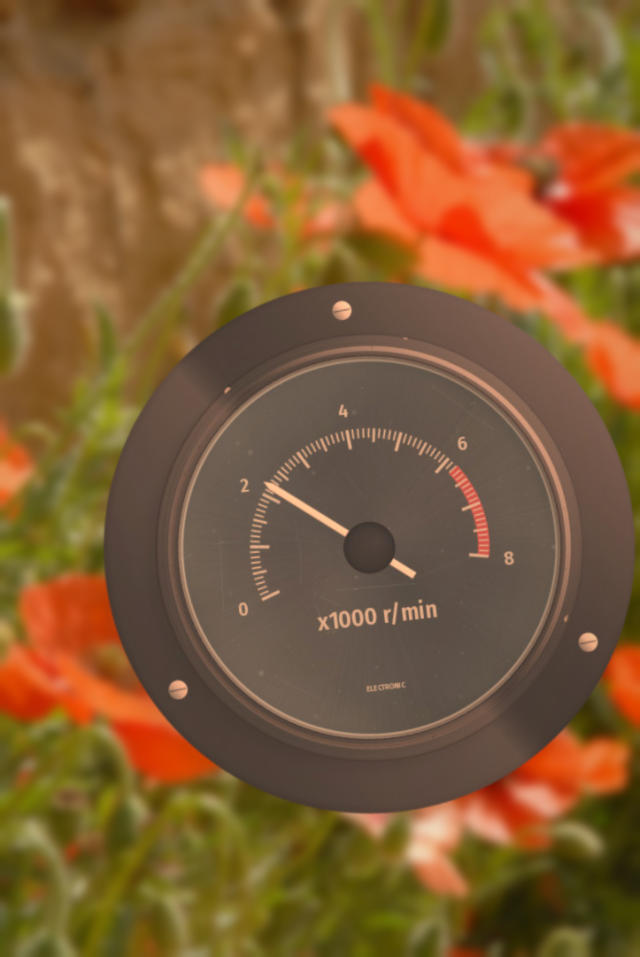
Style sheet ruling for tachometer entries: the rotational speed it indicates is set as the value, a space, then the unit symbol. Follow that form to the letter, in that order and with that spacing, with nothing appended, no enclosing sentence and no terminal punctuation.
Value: 2200 rpm
